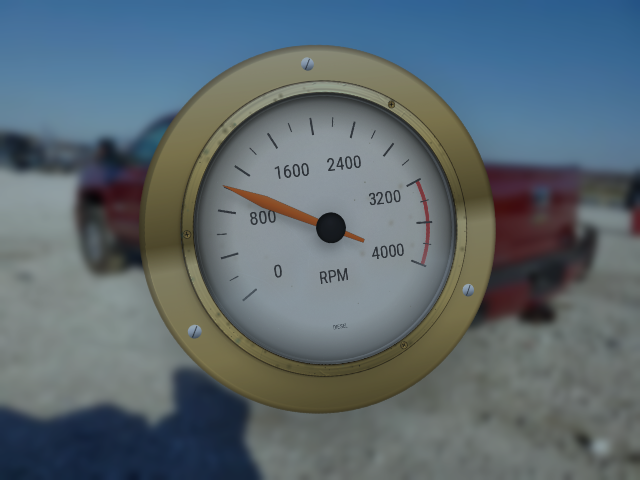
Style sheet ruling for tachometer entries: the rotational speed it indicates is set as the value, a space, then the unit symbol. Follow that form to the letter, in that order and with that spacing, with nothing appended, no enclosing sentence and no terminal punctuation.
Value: 1000 rpm
